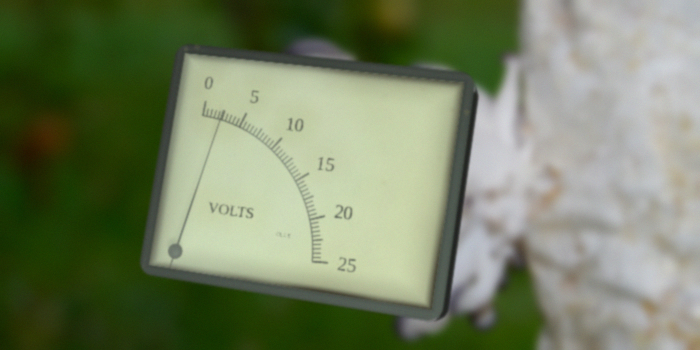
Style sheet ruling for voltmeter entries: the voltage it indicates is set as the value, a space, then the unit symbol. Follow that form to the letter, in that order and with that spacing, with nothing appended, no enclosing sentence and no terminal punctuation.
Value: 2.5 V
